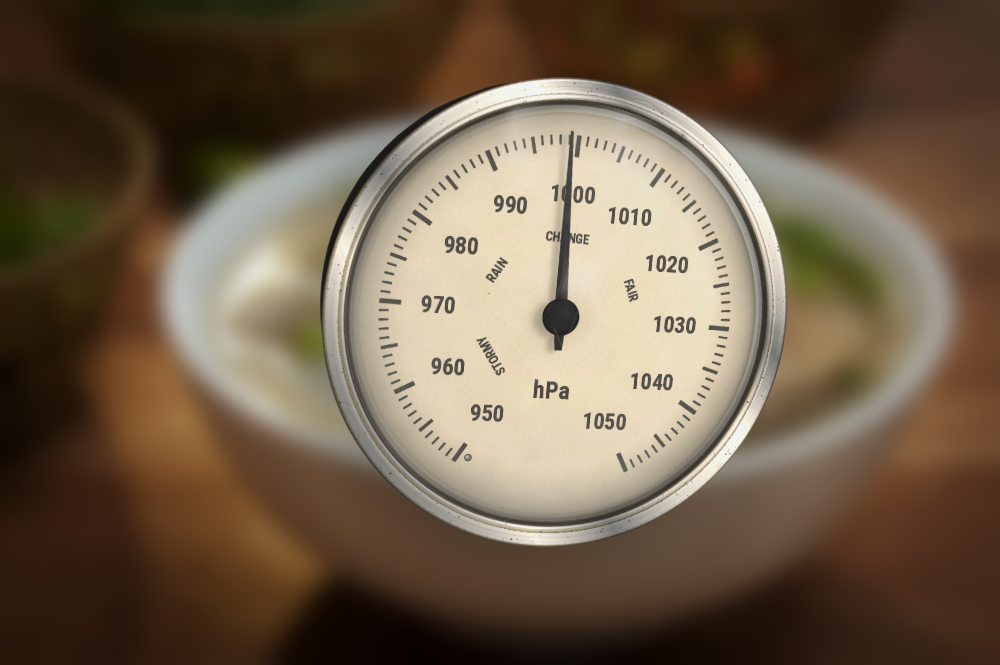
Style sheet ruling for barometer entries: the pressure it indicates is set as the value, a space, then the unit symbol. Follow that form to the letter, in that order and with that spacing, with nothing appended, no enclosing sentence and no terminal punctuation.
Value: 999 hPa
